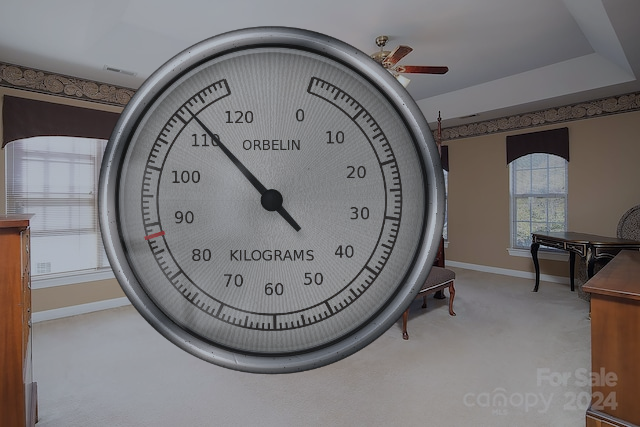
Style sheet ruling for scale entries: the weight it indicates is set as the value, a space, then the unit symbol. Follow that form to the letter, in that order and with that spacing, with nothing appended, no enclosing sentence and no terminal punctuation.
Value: 112 kg
